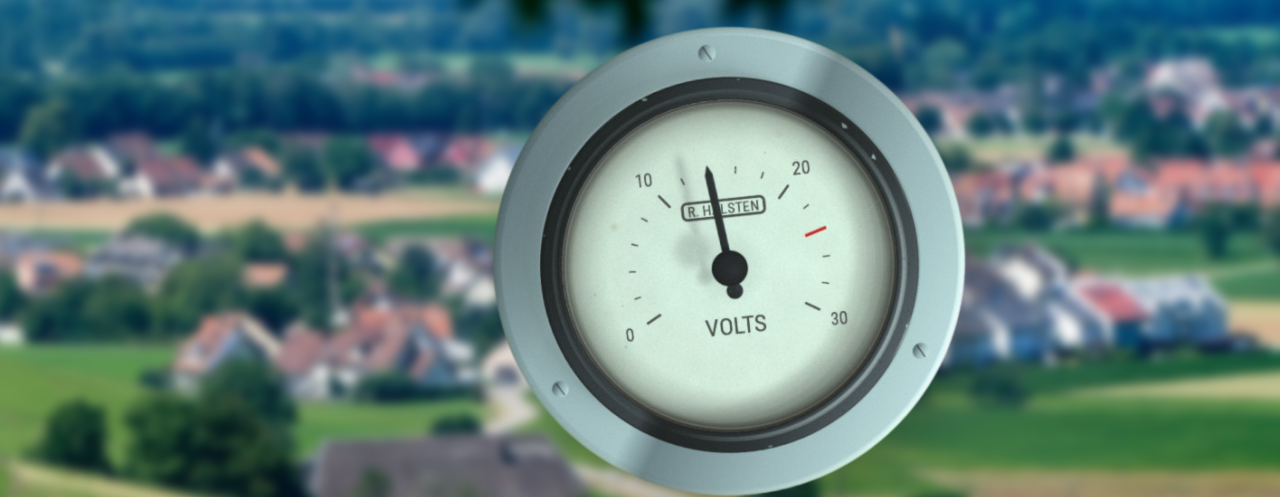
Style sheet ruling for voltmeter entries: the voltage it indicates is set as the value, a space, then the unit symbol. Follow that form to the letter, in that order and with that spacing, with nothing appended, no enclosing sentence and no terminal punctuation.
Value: 14 V
